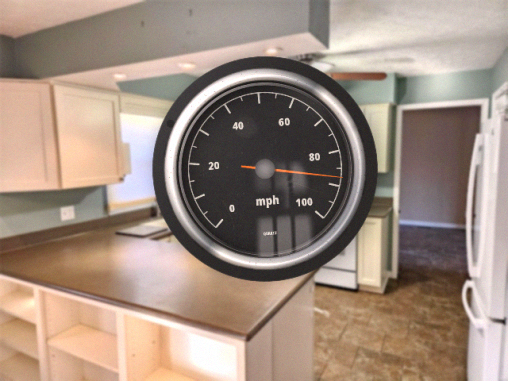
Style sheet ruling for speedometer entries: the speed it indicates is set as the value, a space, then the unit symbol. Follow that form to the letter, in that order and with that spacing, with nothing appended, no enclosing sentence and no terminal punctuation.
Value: 87.5 mph
